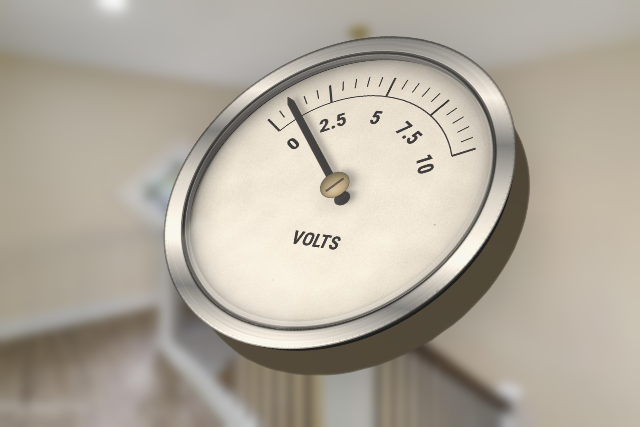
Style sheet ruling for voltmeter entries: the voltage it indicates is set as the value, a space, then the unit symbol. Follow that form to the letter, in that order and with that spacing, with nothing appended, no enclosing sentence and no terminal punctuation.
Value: 1 V
